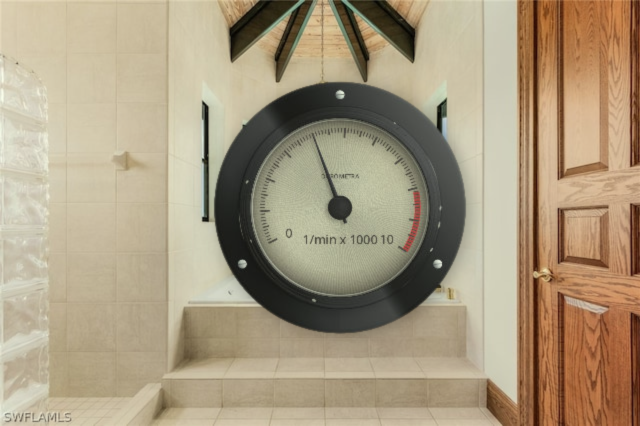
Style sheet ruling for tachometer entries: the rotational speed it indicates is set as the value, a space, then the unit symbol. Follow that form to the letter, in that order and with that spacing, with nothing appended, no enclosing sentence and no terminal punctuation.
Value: 4000 rpm
